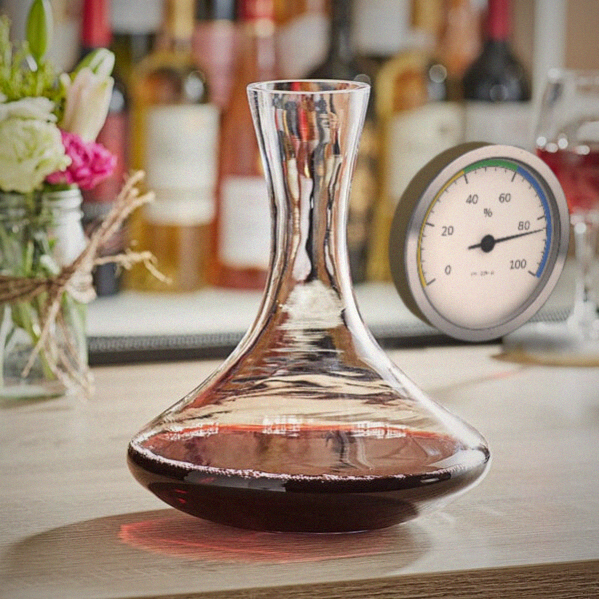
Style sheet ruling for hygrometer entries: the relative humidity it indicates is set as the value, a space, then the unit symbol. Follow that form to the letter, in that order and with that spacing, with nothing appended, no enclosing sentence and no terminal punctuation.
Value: 84 %
